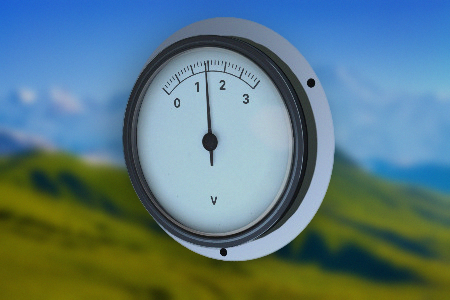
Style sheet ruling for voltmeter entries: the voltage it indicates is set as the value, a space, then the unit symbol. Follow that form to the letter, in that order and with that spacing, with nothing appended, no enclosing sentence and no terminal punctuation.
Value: 1.5 V
